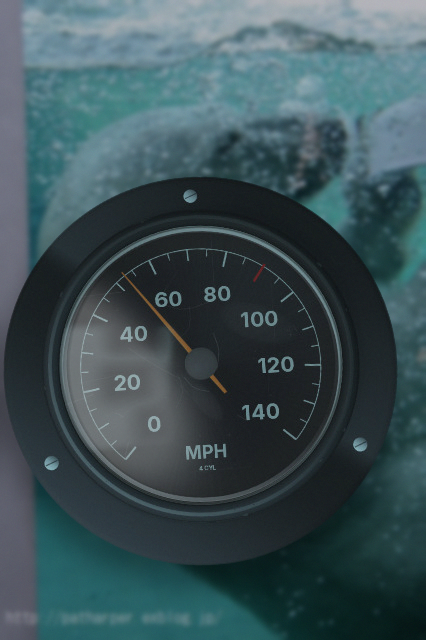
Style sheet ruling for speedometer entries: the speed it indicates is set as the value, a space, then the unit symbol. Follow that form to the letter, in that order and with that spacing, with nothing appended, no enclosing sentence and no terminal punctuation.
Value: 52.5 mph
